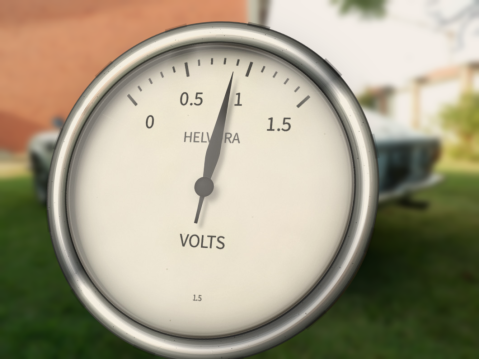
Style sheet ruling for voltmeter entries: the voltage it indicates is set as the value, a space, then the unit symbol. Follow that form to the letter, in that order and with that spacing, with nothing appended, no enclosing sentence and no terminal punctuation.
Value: 0.9 V
